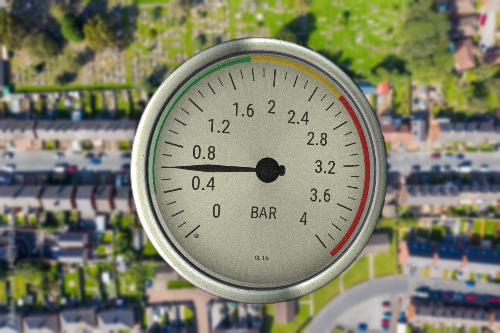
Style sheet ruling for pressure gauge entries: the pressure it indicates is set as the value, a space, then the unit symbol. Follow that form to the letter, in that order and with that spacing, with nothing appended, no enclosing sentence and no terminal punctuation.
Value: 0.6 bar
